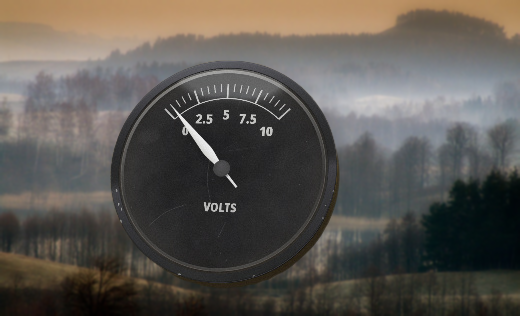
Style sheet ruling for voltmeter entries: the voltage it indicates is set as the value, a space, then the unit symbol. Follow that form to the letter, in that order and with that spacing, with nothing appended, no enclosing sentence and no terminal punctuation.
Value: 0.5 V
